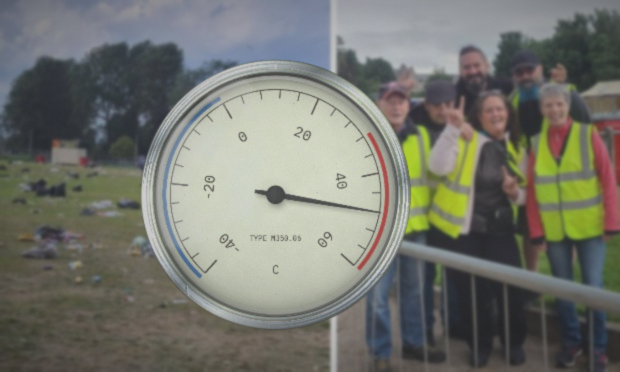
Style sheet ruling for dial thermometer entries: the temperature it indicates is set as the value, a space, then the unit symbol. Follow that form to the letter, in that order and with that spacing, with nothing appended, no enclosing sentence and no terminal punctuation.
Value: 48 °C
